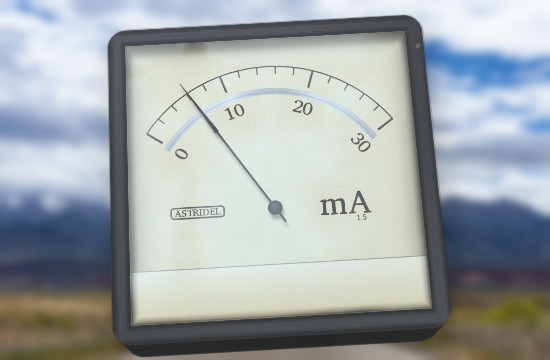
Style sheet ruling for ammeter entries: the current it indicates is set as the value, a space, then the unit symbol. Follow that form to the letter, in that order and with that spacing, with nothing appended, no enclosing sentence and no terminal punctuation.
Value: 6 mA
